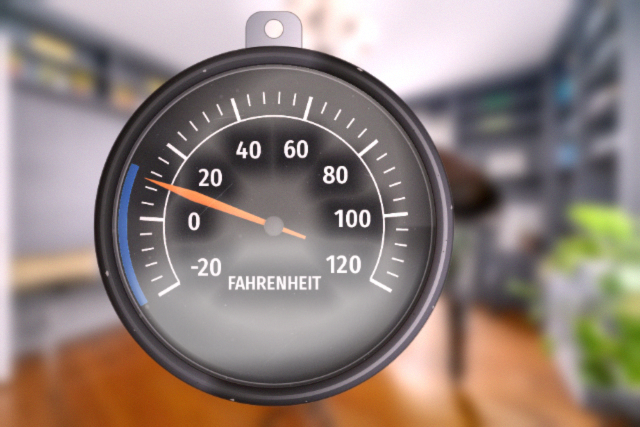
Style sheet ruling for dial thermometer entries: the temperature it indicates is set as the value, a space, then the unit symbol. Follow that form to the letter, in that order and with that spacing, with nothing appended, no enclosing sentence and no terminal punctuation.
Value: 10 °F
